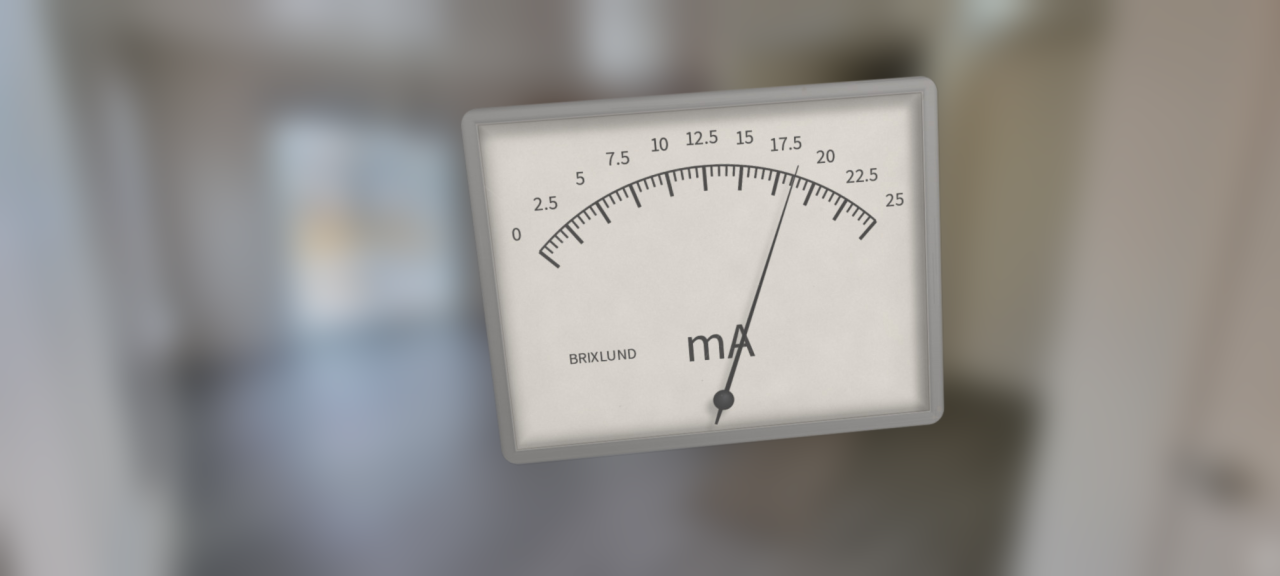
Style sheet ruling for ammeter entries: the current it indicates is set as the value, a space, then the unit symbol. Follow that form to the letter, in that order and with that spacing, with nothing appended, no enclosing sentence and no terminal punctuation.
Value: 18.5 mA
